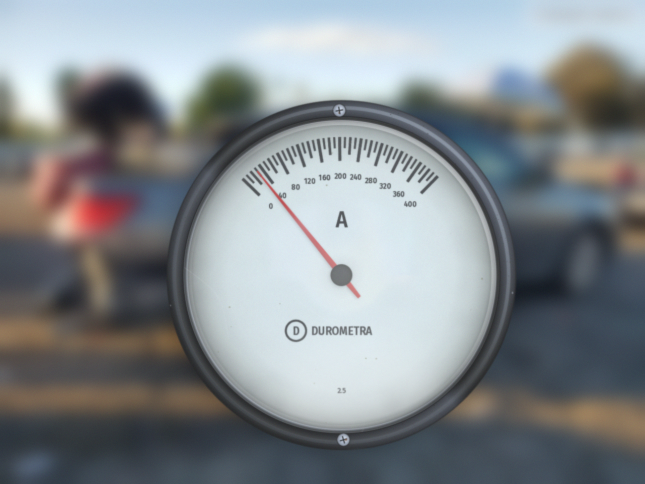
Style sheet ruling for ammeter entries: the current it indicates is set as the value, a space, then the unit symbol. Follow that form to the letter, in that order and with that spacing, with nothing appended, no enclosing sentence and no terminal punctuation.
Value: 30 A
